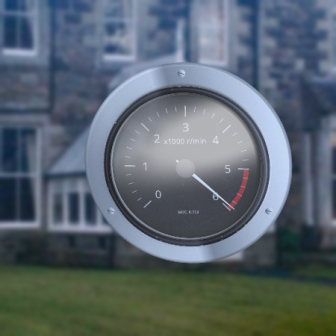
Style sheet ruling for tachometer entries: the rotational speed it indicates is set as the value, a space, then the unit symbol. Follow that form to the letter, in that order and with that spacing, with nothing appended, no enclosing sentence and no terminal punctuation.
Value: 5900 rpm
